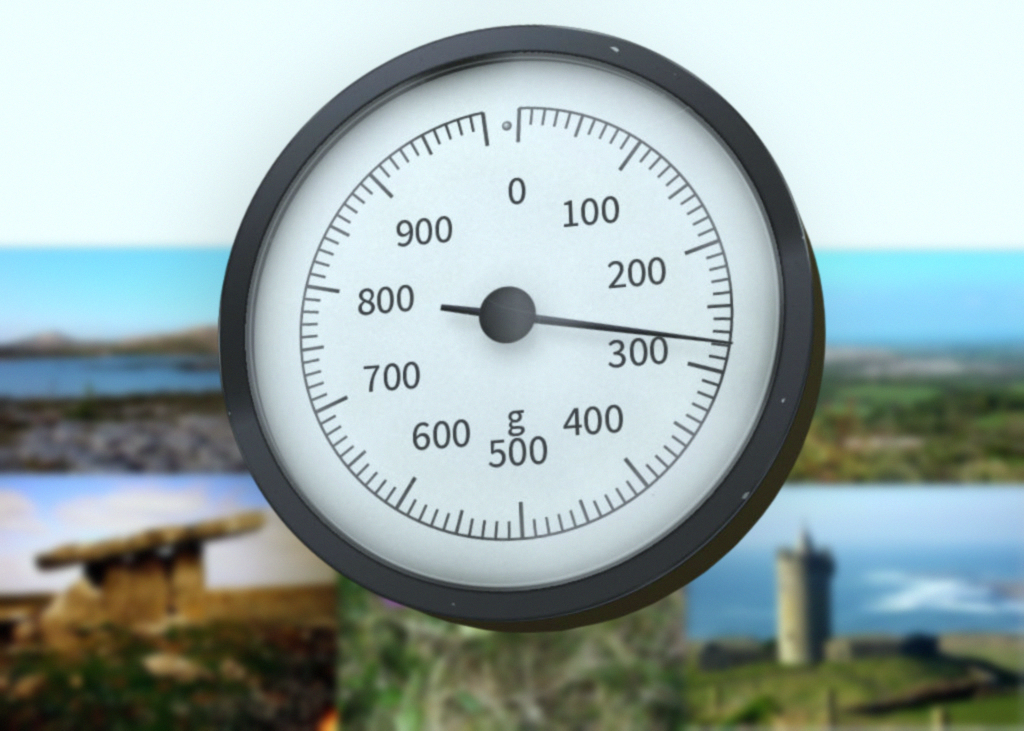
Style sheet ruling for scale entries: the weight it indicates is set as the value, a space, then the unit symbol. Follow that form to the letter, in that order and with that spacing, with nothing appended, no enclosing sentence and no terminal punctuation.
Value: 280 g
